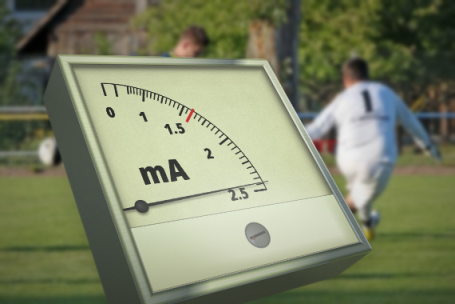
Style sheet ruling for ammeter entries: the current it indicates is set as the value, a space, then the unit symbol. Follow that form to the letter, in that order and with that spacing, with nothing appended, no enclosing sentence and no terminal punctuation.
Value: 2.45 mA
